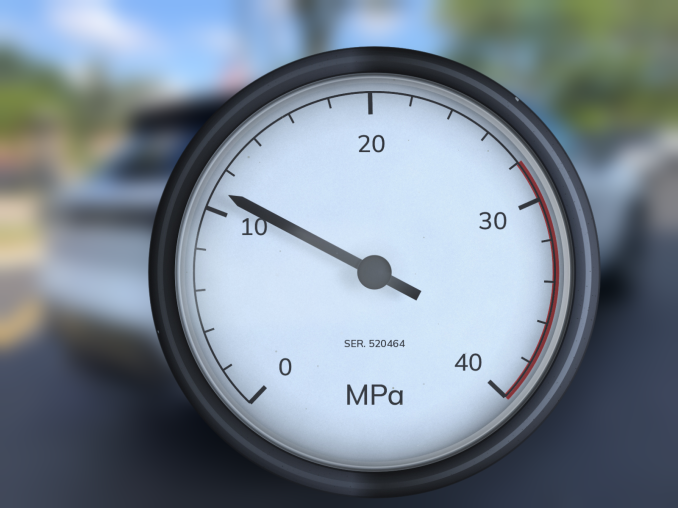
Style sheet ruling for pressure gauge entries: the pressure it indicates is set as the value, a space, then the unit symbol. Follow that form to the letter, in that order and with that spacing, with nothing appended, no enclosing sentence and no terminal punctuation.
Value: 11 MPa
